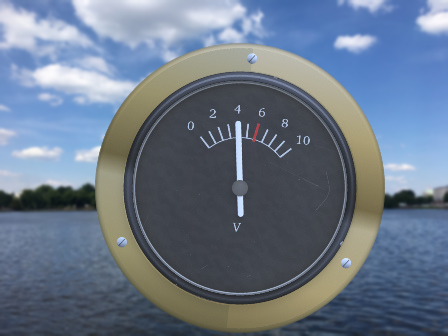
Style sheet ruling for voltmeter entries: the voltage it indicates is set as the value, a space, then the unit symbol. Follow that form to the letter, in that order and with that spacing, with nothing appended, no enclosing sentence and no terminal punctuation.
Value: 4 V
